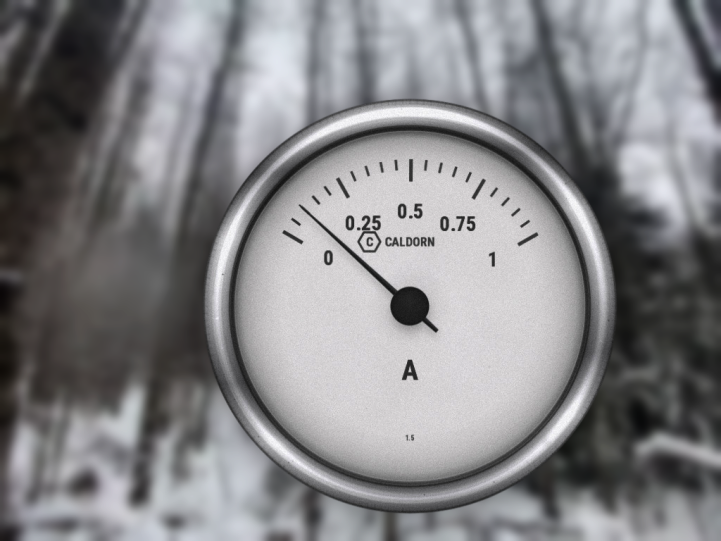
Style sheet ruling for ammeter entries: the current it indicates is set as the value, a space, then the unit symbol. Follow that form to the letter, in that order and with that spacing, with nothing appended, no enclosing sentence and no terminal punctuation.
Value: 0.1 A
